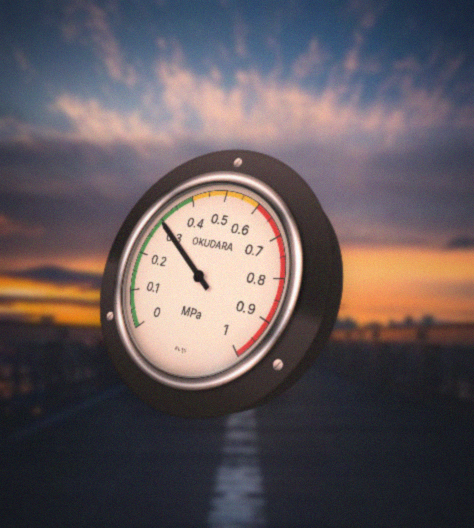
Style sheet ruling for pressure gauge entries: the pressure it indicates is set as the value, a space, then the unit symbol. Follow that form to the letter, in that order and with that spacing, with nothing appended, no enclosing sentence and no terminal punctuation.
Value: 0.3 MPa
